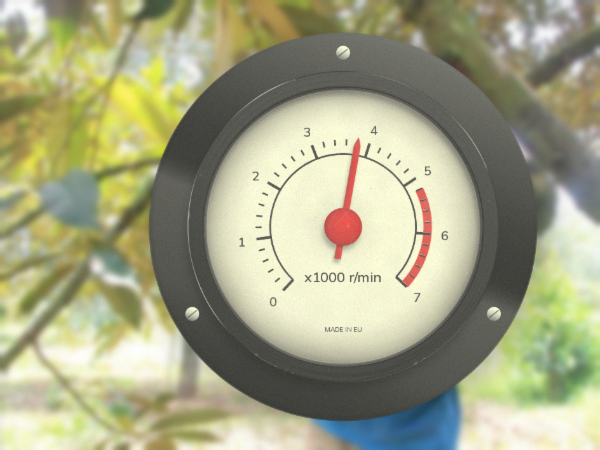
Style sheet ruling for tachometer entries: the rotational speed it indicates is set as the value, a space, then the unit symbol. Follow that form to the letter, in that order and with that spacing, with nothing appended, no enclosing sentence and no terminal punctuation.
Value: 3800 rpm
